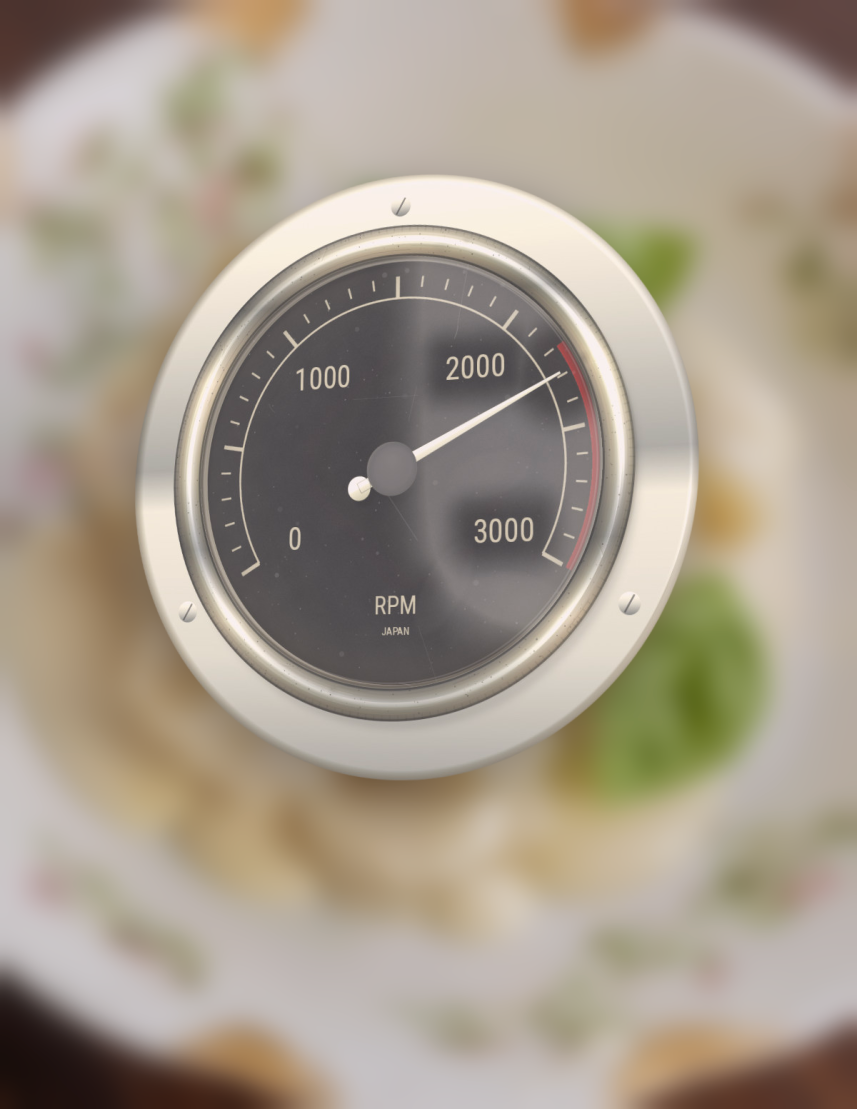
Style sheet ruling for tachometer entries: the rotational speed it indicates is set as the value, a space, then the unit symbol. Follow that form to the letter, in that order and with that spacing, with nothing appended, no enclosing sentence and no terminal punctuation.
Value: 2300 rpm
